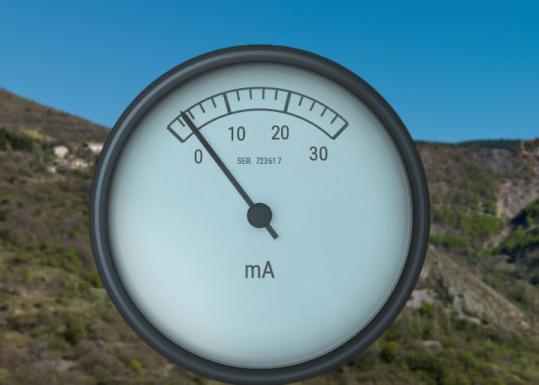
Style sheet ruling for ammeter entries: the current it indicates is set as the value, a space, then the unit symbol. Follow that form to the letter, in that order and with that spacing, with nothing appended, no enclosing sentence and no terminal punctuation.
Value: 3 mA
